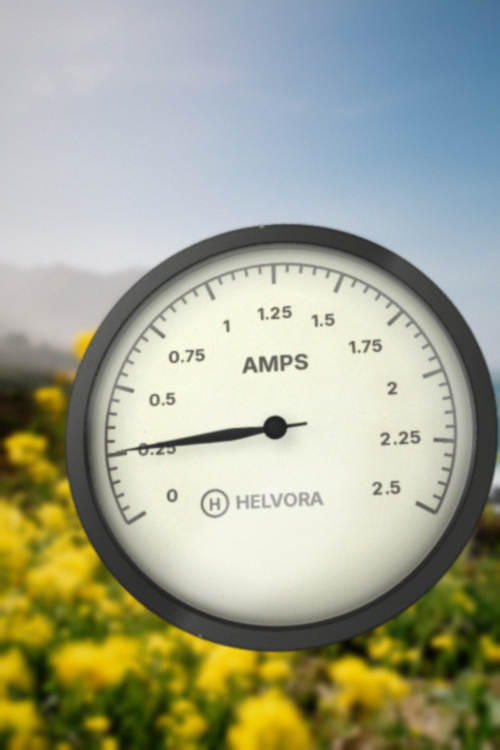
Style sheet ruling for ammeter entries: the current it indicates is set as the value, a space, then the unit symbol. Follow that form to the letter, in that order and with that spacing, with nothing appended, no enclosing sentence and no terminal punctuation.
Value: 0.25 A
